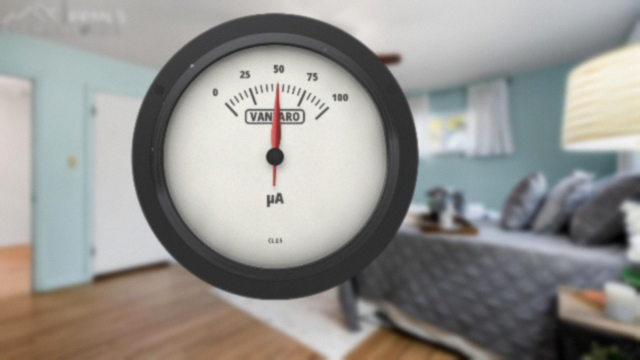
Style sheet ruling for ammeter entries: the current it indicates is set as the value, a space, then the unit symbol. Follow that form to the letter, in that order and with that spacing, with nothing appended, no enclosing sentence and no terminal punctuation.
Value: 50 µA
